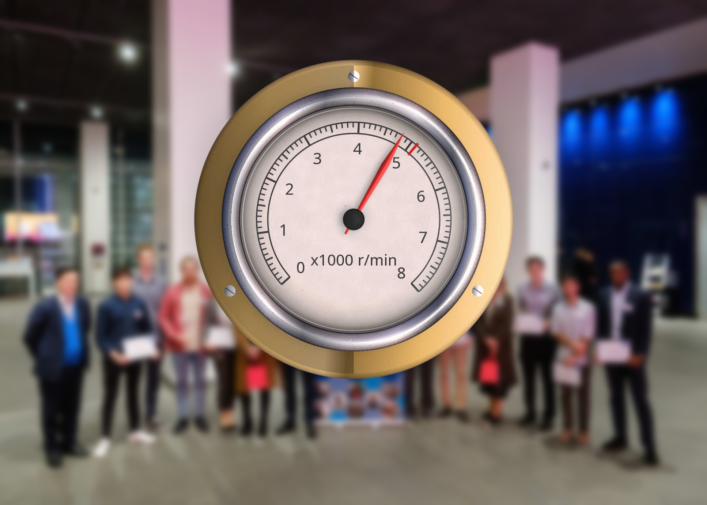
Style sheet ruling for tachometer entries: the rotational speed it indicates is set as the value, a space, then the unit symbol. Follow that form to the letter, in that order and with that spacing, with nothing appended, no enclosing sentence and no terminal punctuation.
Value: 4800 rpm
